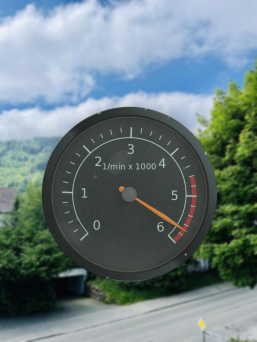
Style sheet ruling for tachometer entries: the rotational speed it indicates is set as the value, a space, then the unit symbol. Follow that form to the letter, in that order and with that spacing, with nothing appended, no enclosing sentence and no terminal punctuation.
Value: 5700 rpm
